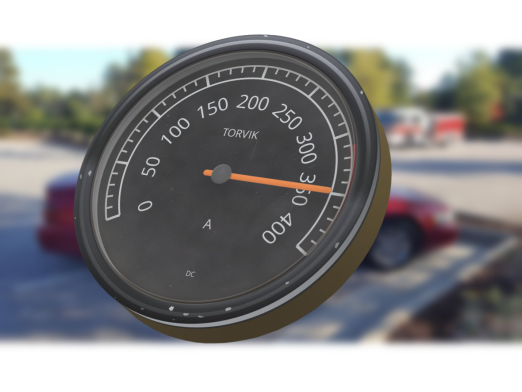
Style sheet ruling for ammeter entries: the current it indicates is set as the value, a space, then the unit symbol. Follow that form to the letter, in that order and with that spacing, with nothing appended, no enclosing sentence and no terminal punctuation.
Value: 350 A
